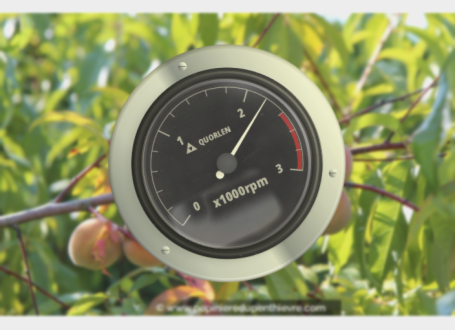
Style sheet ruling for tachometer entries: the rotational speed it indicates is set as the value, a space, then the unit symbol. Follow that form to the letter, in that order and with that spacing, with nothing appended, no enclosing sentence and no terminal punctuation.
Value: 2200 rpm
